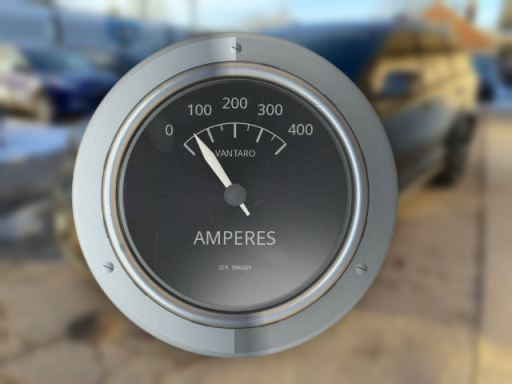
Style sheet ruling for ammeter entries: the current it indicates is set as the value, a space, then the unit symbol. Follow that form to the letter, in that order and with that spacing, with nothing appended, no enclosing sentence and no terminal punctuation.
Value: 50 A
